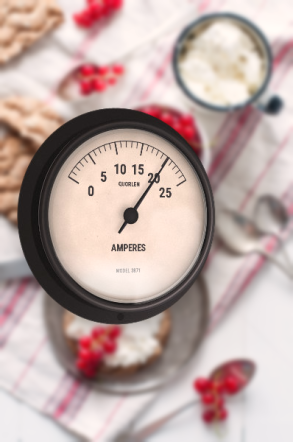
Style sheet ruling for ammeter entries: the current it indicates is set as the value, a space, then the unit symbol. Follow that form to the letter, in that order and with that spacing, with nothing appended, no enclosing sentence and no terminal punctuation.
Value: 20 A
